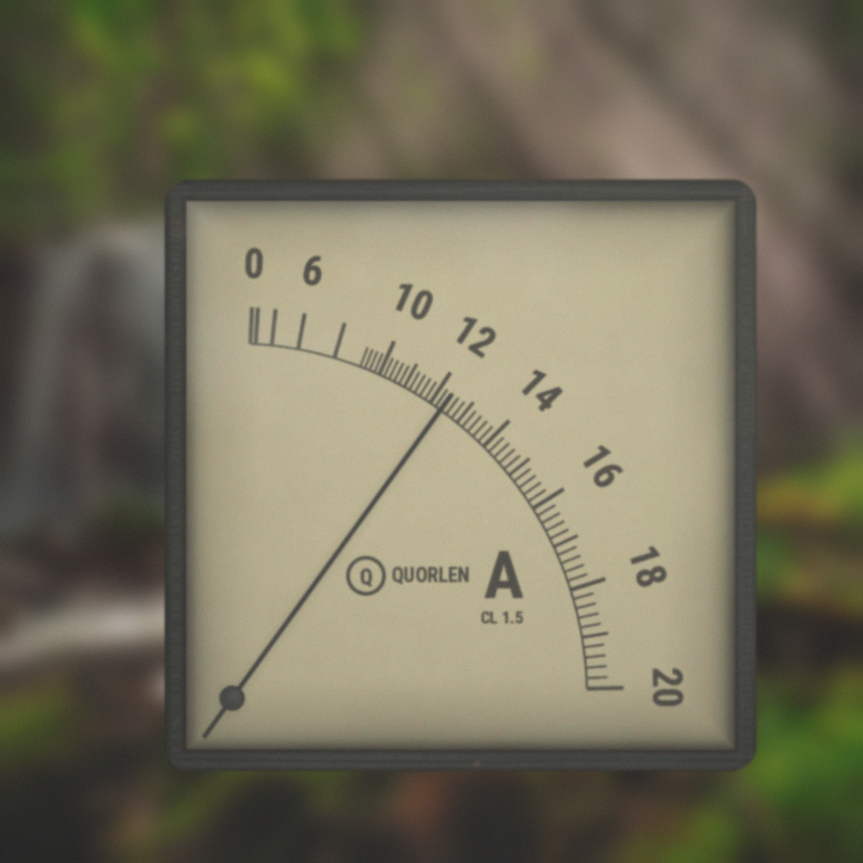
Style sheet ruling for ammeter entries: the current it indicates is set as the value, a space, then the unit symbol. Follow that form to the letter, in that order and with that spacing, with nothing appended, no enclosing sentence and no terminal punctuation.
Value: 12.4 A
